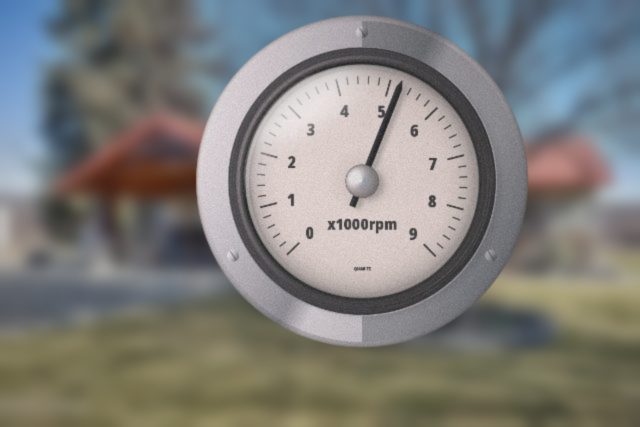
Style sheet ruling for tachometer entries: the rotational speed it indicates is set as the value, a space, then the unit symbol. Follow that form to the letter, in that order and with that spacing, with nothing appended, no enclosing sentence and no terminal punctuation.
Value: 5200 rpm
